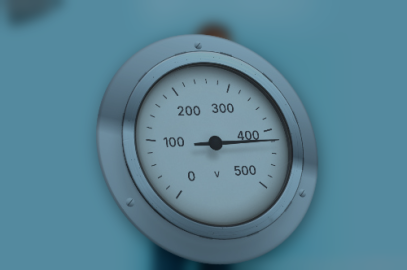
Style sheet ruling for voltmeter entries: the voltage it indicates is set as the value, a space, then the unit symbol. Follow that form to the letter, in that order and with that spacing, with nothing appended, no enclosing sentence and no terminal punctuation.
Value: 420 V
